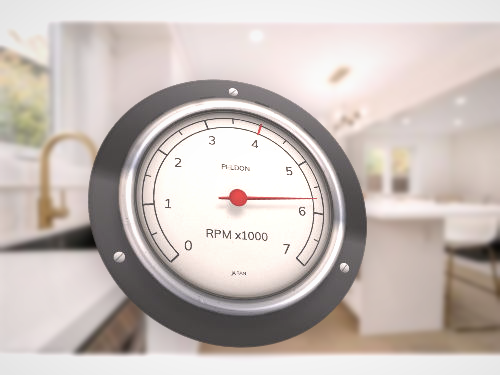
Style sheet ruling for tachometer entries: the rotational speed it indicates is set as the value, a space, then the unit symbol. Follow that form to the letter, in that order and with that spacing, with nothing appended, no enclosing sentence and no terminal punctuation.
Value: 5750 rpm
